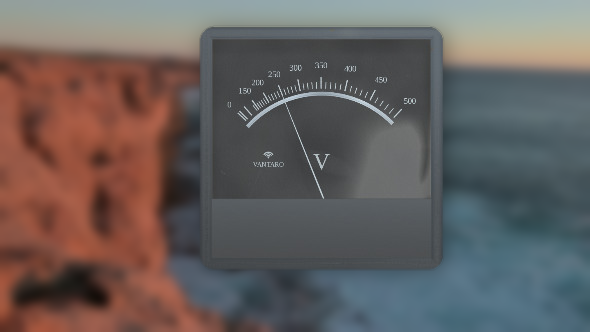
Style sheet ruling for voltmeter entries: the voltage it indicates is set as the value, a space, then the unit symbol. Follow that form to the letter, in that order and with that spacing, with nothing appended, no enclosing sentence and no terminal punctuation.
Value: 250 V
